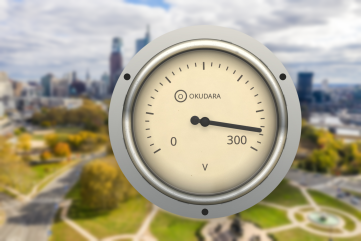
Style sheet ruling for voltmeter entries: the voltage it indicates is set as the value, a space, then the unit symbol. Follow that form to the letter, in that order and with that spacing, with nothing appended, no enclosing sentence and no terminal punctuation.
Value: 275 V
